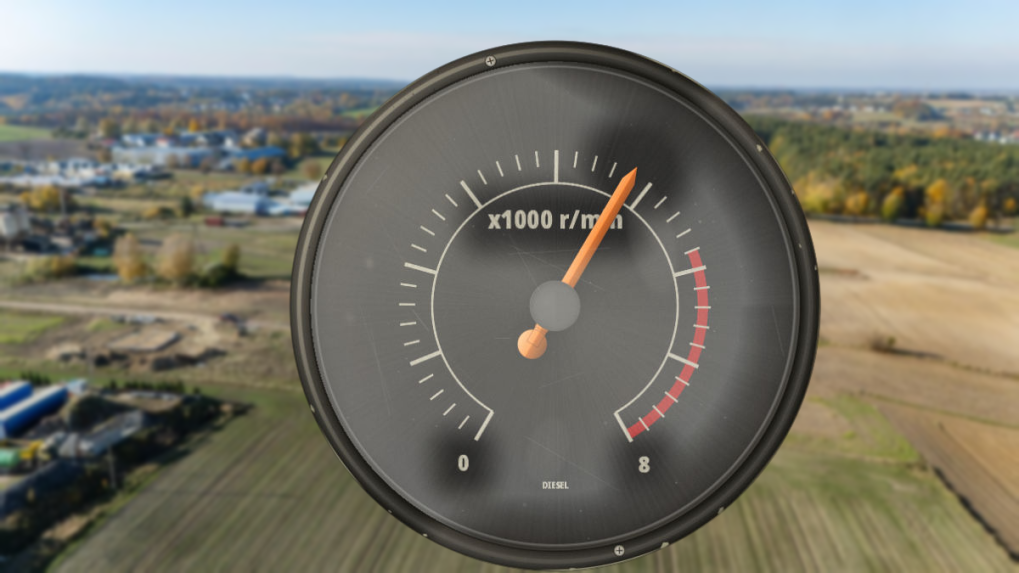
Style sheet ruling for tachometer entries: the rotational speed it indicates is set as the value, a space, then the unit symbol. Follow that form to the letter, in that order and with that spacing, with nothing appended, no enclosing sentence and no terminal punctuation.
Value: 4800 rpm
